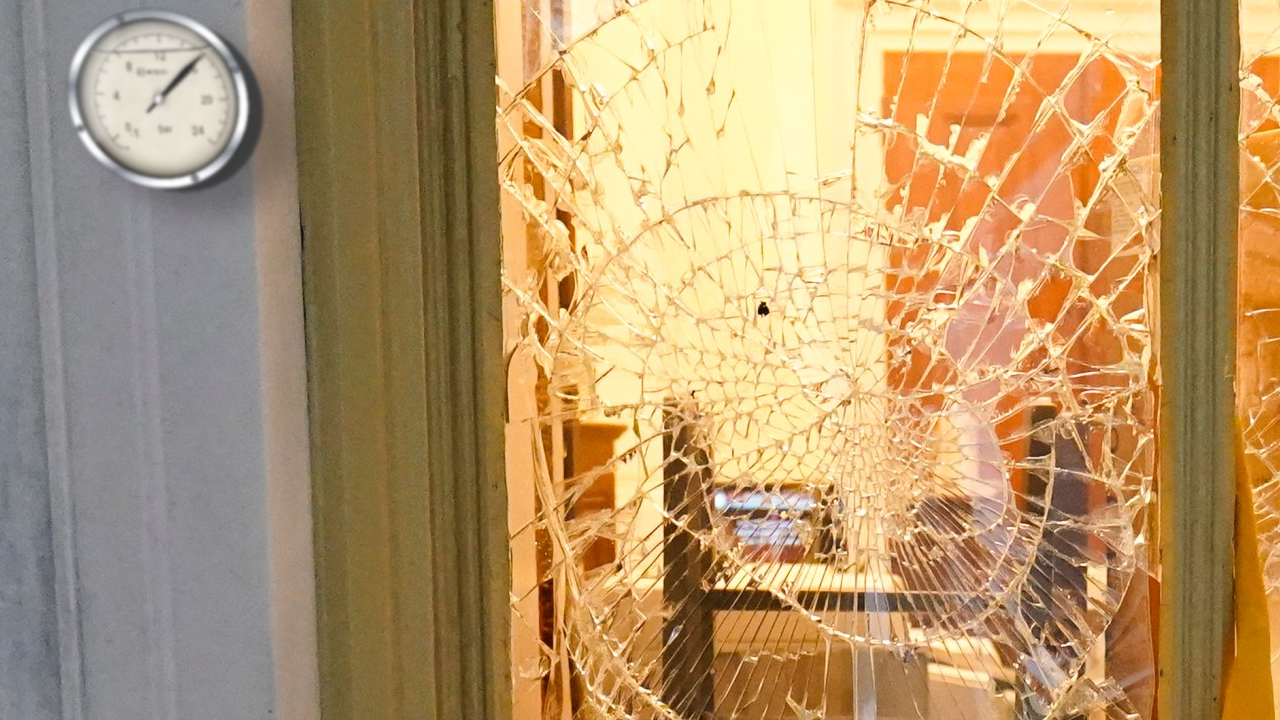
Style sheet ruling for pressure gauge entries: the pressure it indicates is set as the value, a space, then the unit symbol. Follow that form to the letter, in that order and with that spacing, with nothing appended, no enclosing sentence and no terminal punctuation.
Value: 16 bar
